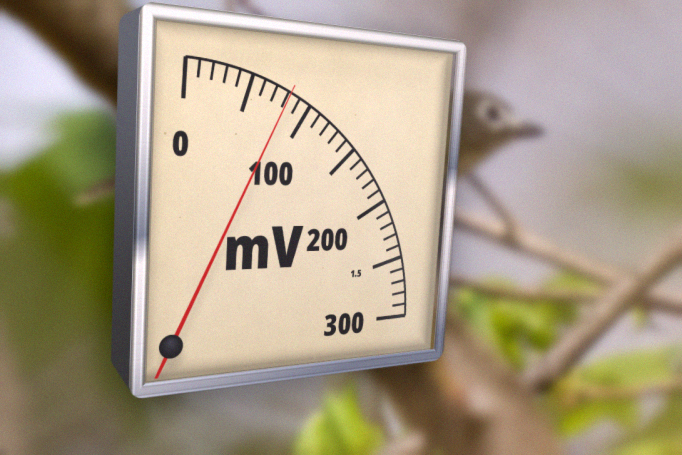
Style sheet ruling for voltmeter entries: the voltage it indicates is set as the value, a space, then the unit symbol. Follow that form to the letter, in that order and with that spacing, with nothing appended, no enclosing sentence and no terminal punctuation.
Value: 80 mV
